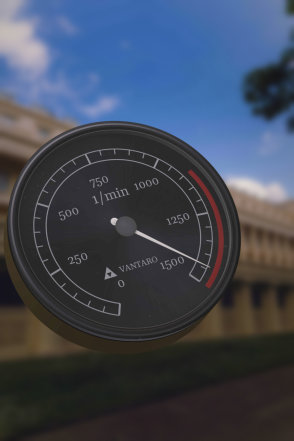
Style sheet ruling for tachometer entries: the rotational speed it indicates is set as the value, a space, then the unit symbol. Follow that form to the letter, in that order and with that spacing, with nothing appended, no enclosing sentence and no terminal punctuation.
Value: 1450 rpm
